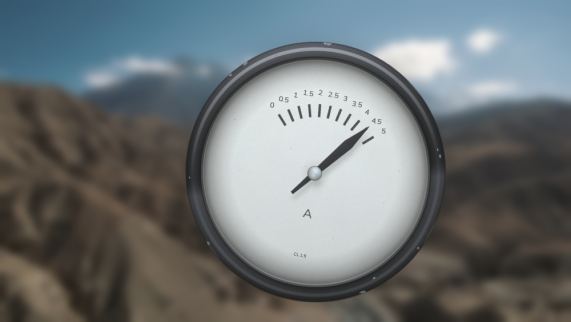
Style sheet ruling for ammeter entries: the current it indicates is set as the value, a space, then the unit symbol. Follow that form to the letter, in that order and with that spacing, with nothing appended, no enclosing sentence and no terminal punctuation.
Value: 4.5 A
